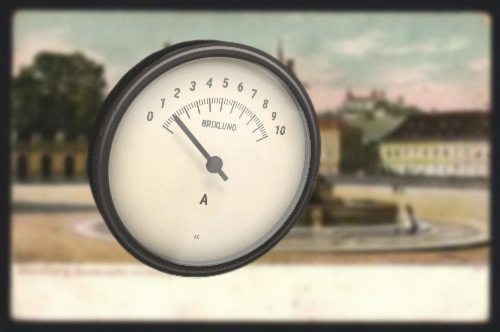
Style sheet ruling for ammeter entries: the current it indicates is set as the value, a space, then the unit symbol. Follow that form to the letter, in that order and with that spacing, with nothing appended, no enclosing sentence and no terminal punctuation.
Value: 1 A
